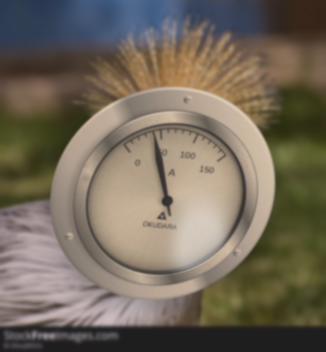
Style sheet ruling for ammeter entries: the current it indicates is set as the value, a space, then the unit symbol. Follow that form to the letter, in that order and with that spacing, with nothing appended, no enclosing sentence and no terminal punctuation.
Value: 40 A
